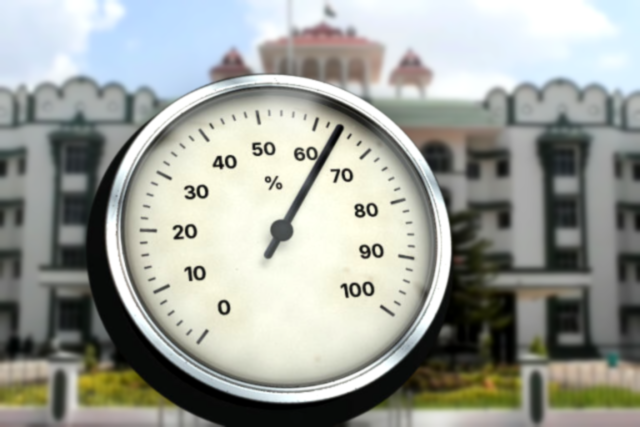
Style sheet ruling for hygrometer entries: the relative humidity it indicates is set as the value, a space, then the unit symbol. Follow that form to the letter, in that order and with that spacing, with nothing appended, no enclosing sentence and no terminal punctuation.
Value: 64 %
